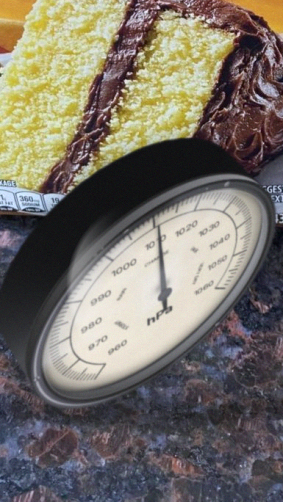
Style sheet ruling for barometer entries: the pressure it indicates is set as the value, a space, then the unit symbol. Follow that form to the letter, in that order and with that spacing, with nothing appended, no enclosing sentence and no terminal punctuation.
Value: 1010 hPa
